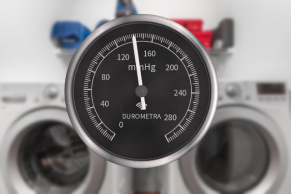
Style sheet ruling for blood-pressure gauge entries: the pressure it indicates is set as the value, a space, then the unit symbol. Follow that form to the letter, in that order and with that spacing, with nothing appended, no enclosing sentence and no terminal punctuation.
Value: 140 mmHg
